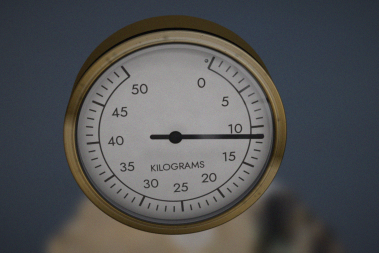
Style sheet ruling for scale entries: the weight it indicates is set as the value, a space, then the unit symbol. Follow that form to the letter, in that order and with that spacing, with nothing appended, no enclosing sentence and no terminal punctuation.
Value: 11 kg
